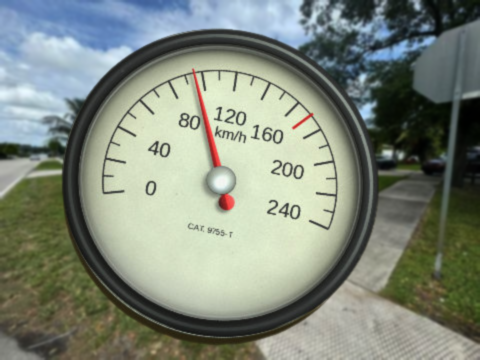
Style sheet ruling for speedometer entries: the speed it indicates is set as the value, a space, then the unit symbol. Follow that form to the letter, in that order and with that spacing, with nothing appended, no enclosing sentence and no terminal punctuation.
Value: 95 km/h
